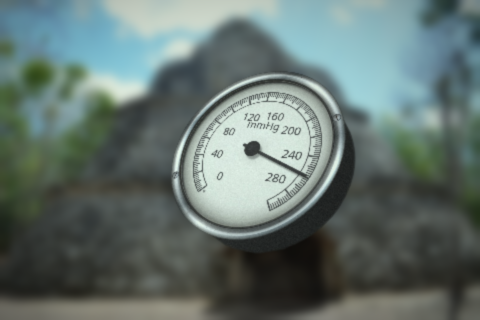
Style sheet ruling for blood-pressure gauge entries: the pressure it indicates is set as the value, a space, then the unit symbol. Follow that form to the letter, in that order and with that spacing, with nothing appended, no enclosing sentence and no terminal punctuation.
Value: 260 mmHg
